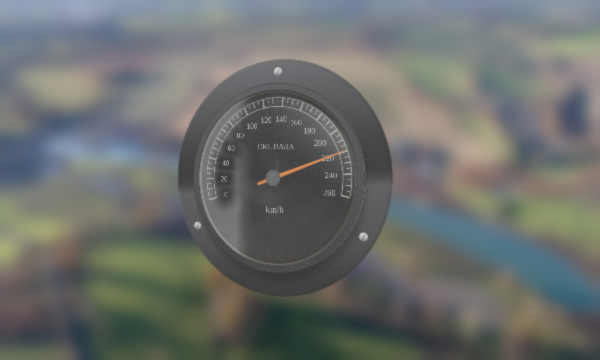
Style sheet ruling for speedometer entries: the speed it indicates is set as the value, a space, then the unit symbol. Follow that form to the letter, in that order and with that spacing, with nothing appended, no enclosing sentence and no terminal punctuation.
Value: 220 km/h
